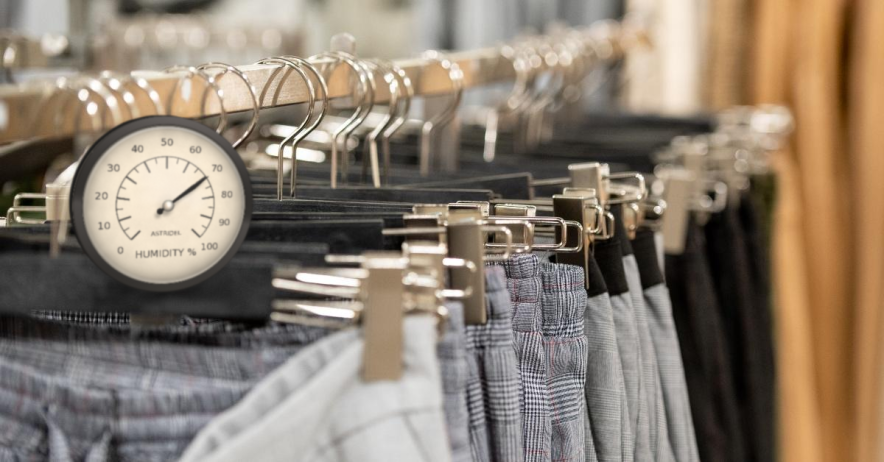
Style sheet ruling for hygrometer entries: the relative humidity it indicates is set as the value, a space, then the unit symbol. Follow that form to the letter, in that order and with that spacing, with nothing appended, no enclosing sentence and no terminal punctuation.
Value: 70 %
